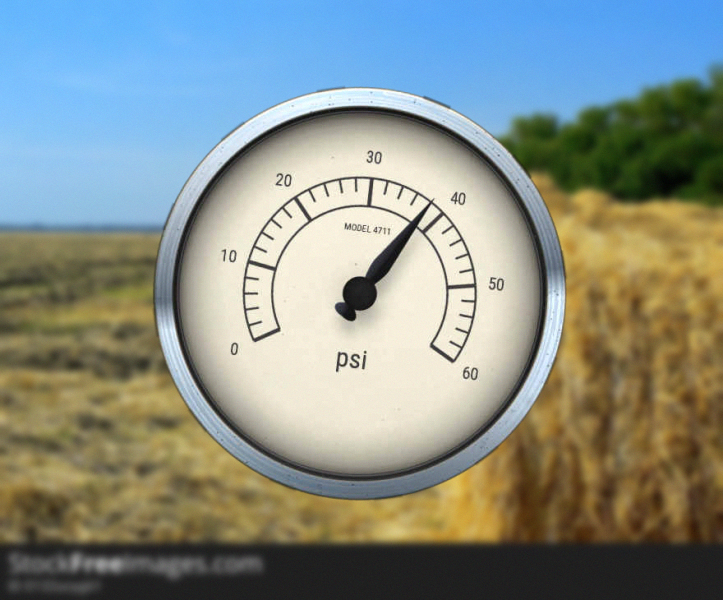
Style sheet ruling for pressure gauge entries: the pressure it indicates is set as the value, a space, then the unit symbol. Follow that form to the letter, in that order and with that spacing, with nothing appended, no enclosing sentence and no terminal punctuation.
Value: 38 psi
